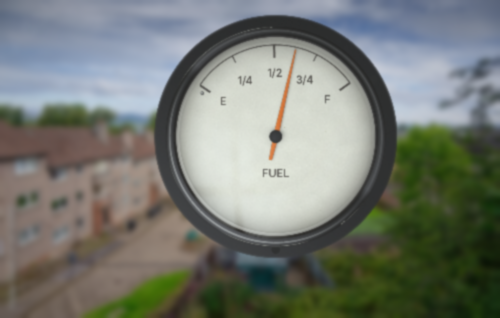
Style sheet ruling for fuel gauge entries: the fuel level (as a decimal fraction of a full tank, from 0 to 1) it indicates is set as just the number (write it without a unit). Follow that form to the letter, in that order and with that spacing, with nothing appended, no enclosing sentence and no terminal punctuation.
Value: 0.625
